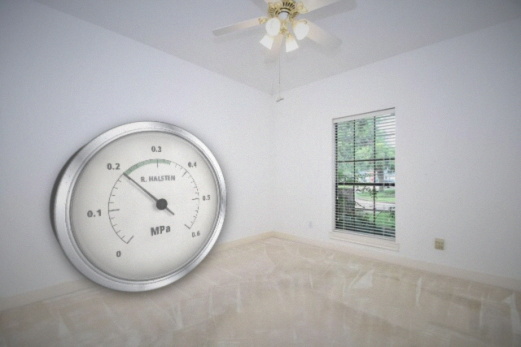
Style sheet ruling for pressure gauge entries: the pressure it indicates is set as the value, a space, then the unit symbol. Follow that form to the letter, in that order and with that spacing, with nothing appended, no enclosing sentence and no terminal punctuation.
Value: 0.2 MPa
